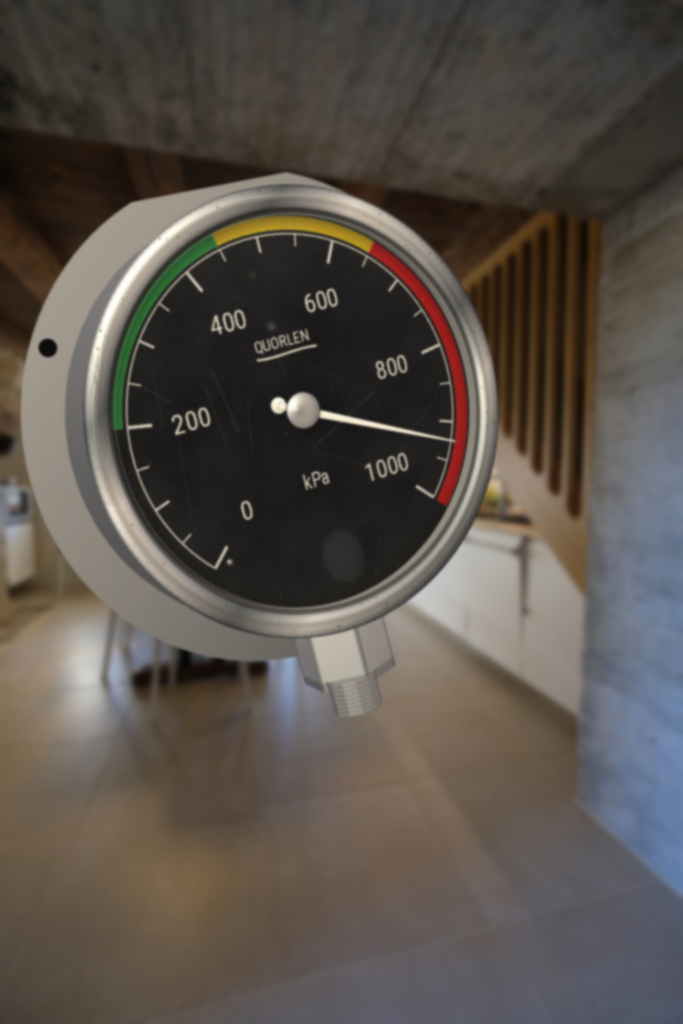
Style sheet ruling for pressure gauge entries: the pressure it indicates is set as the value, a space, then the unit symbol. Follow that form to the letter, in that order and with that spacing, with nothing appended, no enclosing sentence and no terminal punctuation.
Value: 925 kPa
